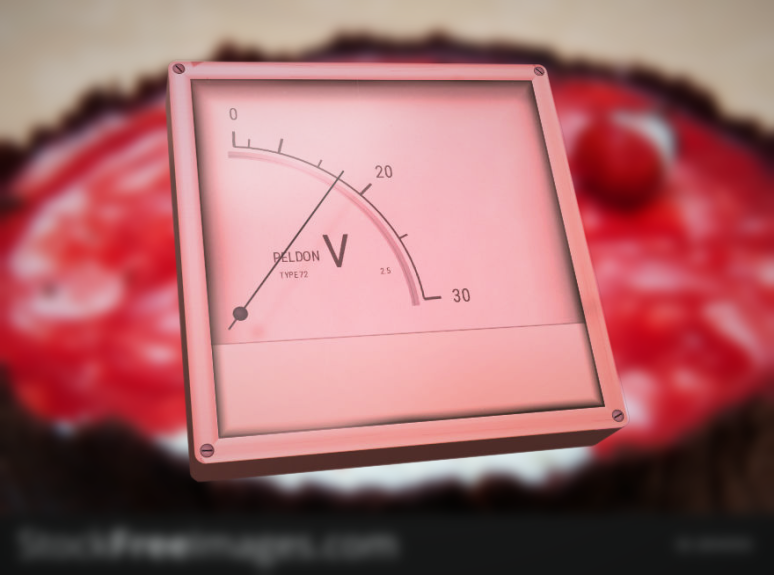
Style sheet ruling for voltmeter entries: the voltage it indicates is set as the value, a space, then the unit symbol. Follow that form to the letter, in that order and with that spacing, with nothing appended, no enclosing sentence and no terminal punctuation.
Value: 17.5 V
